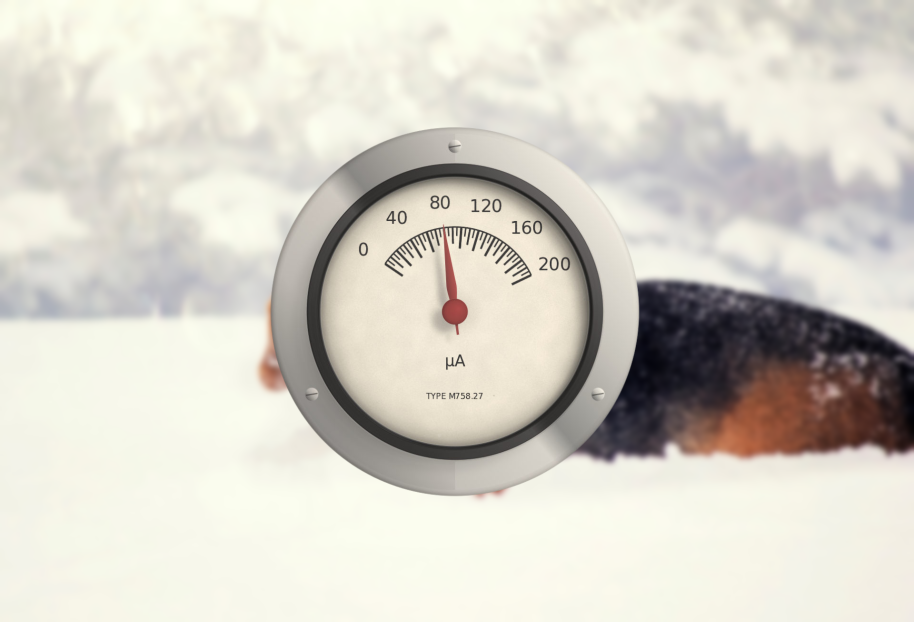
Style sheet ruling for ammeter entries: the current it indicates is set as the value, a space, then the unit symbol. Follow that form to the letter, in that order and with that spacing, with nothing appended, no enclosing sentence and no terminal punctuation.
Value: 80 µA
